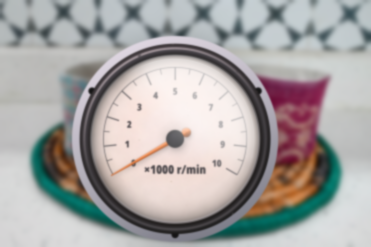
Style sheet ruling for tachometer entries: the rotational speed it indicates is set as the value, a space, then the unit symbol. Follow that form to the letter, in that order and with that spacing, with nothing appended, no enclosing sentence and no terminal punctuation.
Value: 0 rpm
